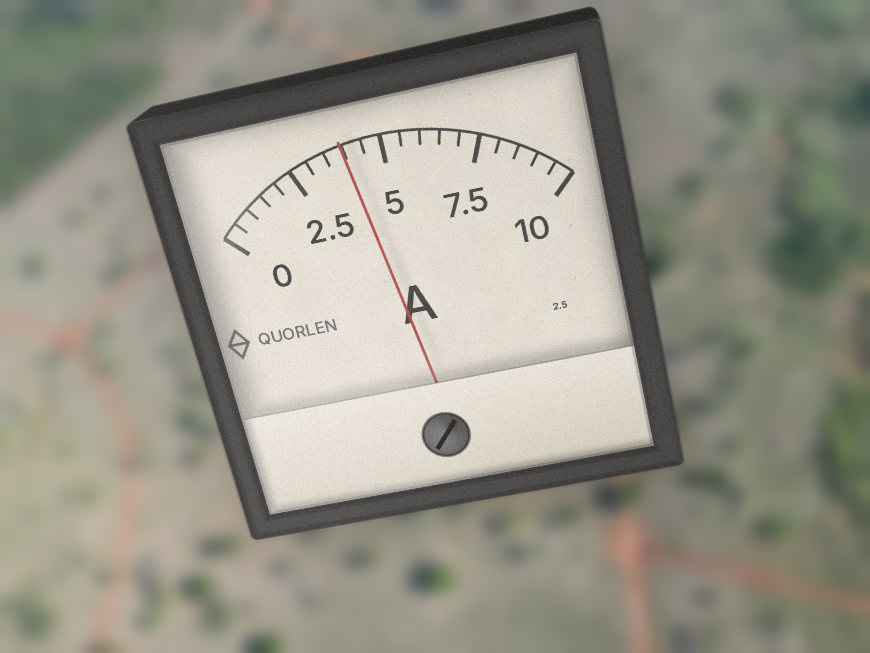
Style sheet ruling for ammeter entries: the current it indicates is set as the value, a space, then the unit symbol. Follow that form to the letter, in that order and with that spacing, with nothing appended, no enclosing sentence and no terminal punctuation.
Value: 4 A
